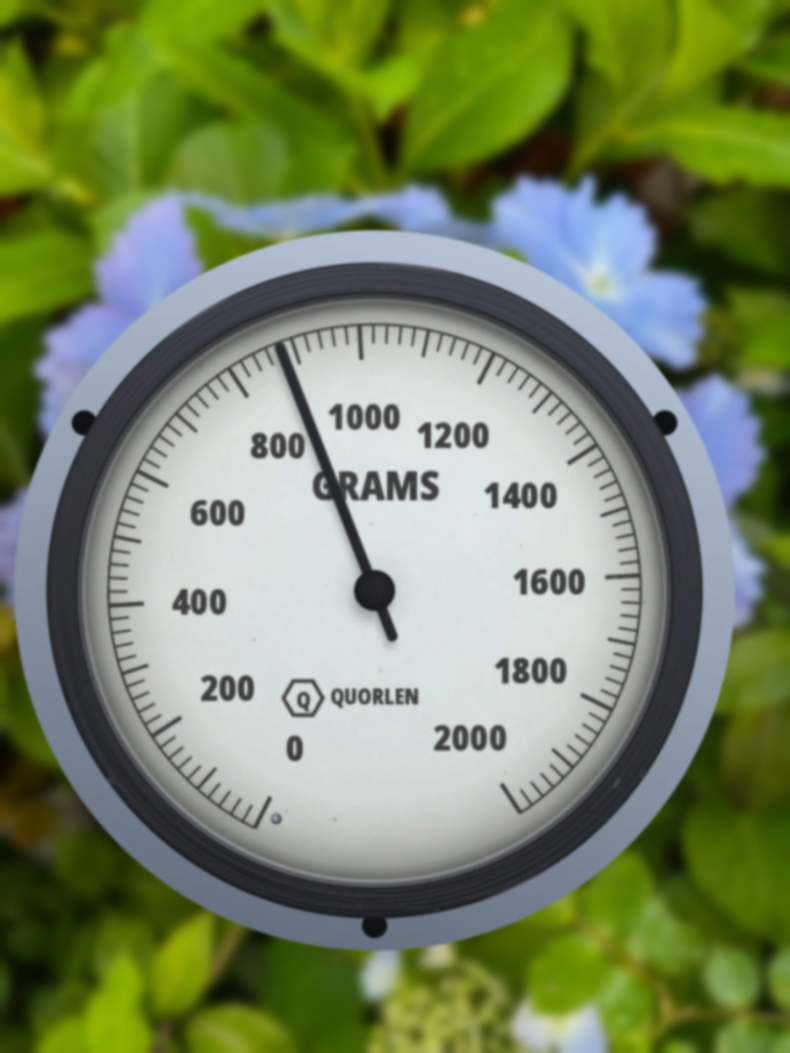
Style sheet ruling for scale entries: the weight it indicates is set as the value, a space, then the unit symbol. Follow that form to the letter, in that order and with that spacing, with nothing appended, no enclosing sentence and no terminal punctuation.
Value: 880 g
